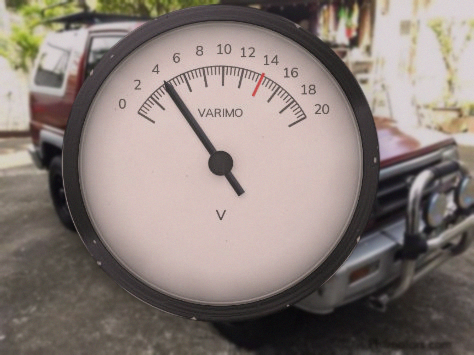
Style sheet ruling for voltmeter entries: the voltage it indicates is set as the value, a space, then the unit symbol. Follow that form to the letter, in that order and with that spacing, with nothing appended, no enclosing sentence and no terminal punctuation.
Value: 4 V
